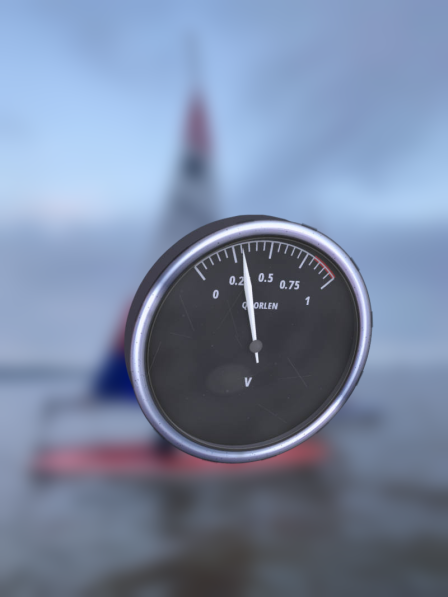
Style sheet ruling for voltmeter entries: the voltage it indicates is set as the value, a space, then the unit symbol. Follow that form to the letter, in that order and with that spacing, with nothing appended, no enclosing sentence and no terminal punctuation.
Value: 0.3 V
